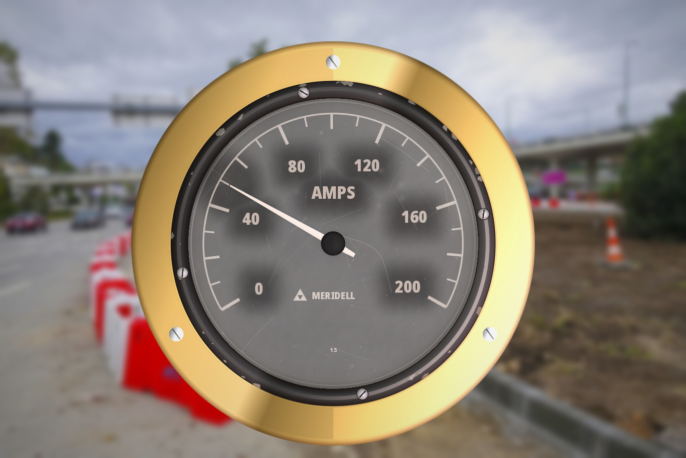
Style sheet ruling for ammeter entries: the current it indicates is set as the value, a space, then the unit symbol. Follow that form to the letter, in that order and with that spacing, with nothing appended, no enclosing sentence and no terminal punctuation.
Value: 50 A
